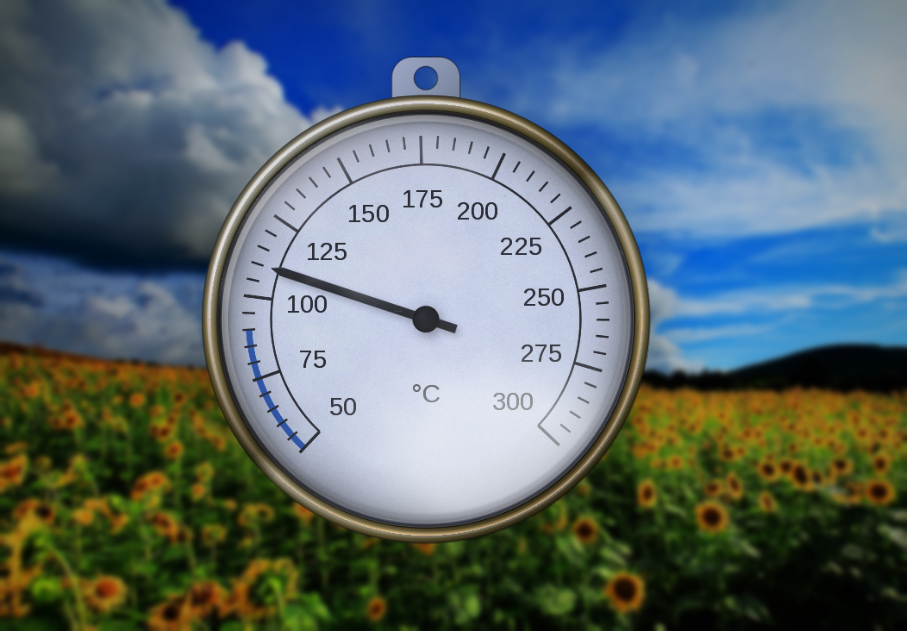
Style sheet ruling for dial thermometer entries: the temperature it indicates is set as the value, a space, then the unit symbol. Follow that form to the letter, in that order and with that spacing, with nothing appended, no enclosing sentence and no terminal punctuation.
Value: 110 °C
